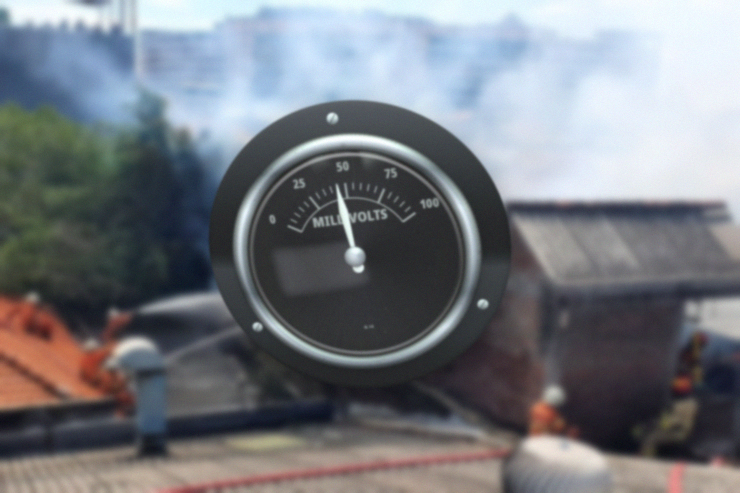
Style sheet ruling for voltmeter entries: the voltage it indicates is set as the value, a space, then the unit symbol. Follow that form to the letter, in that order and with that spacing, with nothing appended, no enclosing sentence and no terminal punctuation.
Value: 45 mV
